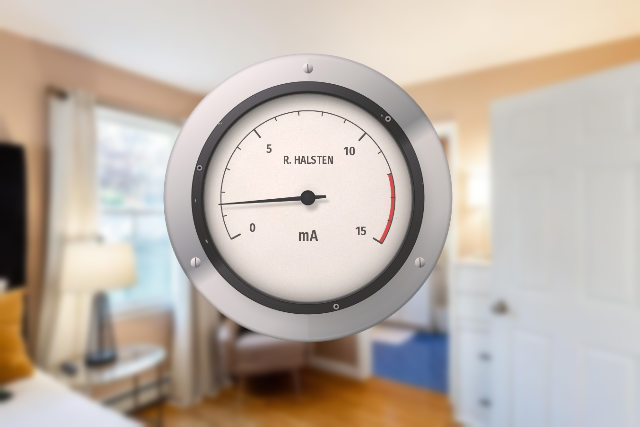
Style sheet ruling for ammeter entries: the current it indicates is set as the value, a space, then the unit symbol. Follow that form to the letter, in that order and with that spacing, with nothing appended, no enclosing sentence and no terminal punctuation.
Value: 1.5 mA
